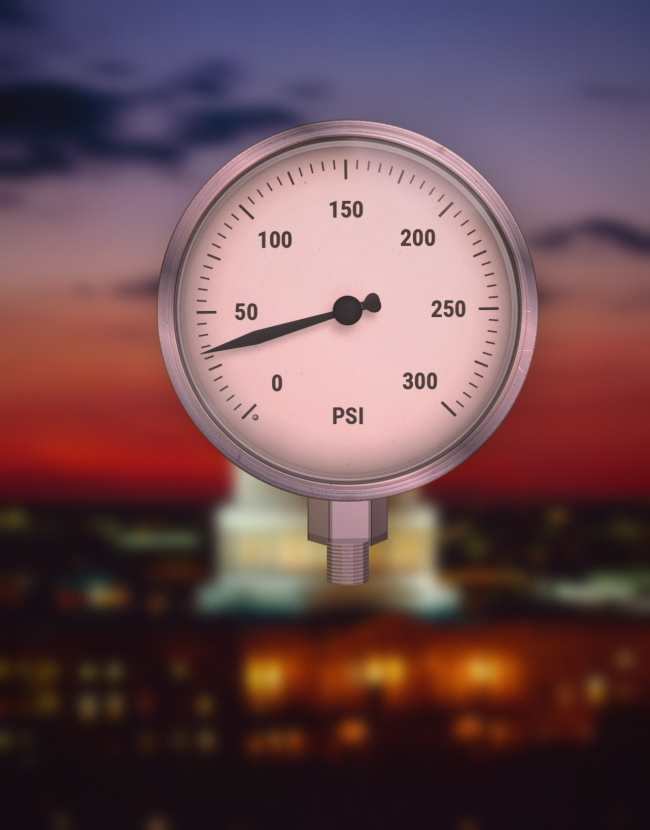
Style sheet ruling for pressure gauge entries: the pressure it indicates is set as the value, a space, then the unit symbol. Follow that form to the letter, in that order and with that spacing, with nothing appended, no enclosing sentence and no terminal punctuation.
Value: 32.5 psi
